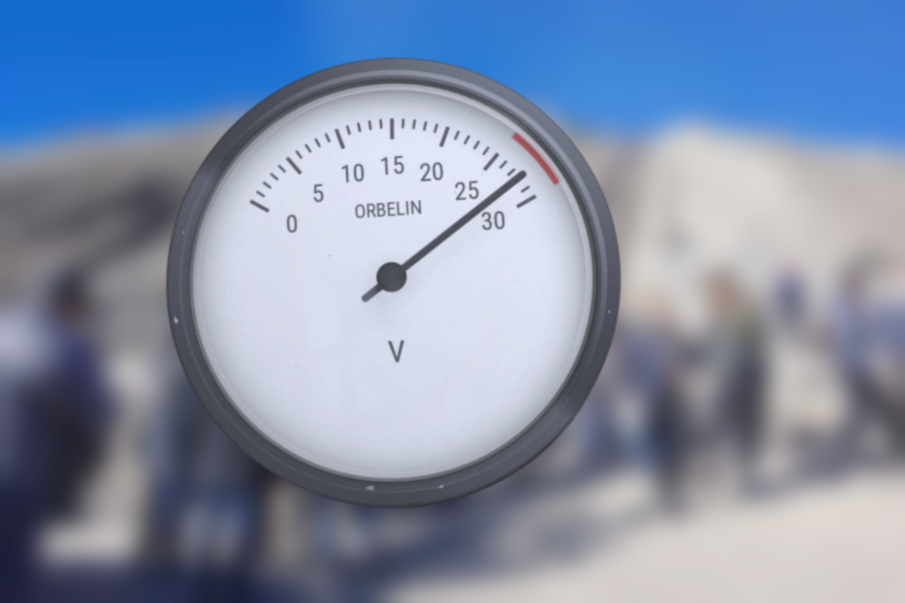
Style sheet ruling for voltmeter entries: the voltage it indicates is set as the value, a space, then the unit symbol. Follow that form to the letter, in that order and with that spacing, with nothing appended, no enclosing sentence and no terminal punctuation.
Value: 28 V
